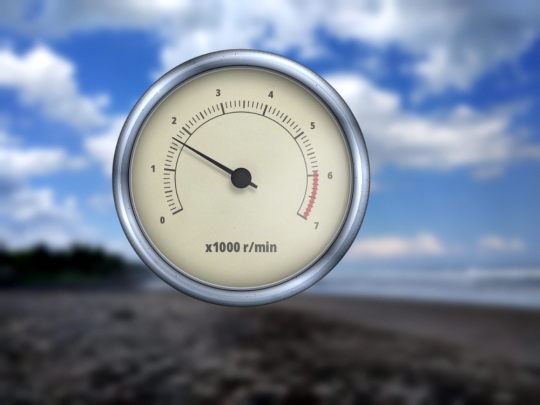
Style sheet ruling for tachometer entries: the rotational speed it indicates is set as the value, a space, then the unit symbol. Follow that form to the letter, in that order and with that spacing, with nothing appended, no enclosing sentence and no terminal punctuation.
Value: 1700 rpm
